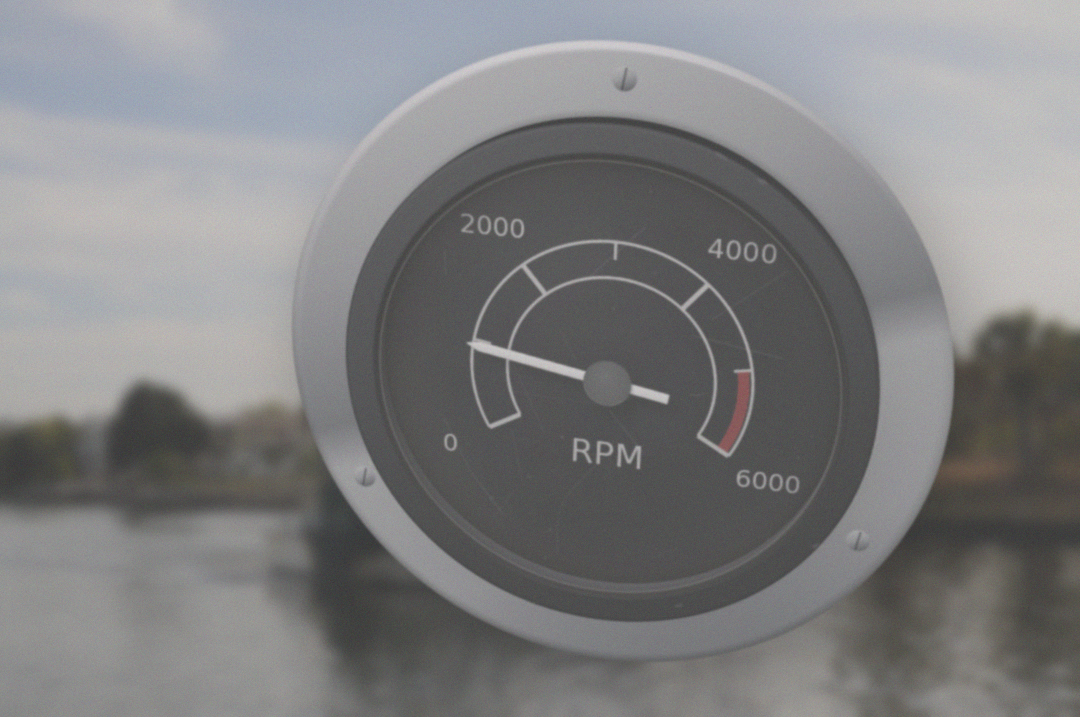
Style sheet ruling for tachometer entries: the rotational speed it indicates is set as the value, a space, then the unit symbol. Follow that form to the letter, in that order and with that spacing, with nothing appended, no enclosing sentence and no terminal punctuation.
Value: 1000 rpm
